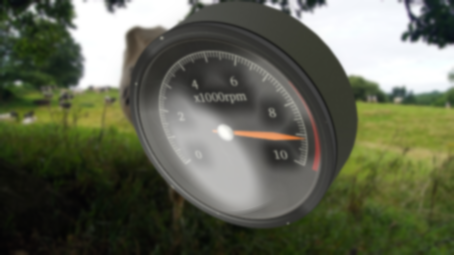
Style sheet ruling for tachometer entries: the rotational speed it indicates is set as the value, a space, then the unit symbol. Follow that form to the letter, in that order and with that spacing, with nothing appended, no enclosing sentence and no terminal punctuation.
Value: 9000 rpm
